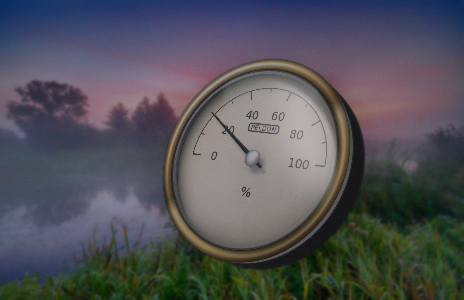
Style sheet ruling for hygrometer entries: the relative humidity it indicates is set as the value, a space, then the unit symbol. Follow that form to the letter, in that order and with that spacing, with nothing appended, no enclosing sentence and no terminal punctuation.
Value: 20 %
